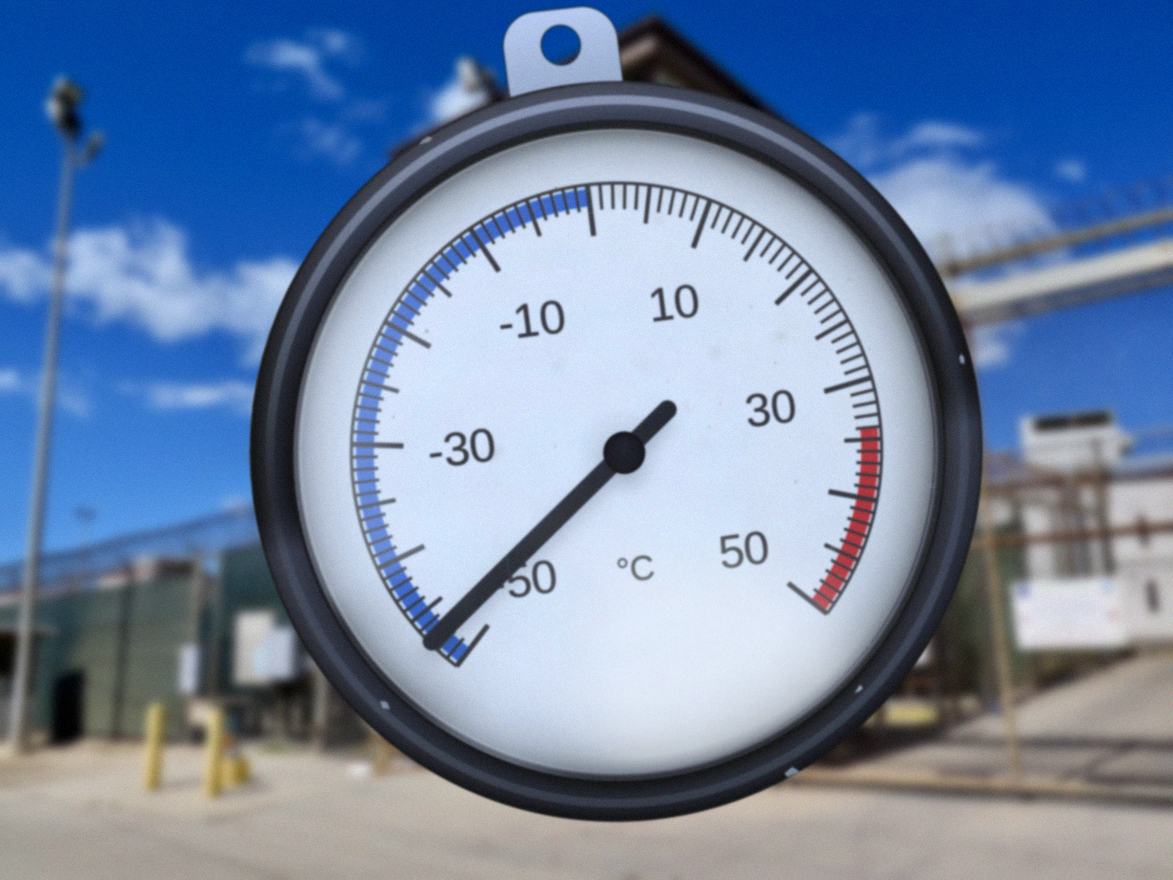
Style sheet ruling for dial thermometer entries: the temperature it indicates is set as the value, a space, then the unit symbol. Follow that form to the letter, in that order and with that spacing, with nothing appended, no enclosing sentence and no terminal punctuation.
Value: -47 °C
